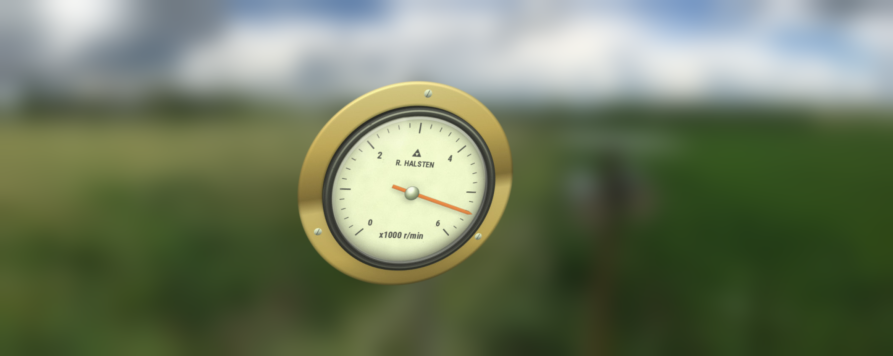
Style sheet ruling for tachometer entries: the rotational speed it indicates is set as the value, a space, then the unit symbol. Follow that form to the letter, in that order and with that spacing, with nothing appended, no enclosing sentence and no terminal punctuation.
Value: 5400 rpm
